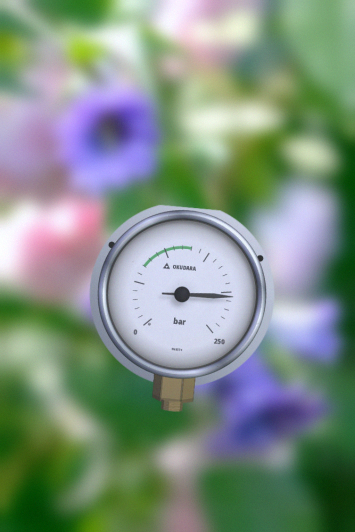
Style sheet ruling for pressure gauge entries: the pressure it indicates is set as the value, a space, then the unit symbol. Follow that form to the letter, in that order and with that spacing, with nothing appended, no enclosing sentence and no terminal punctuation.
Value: 205 bar
